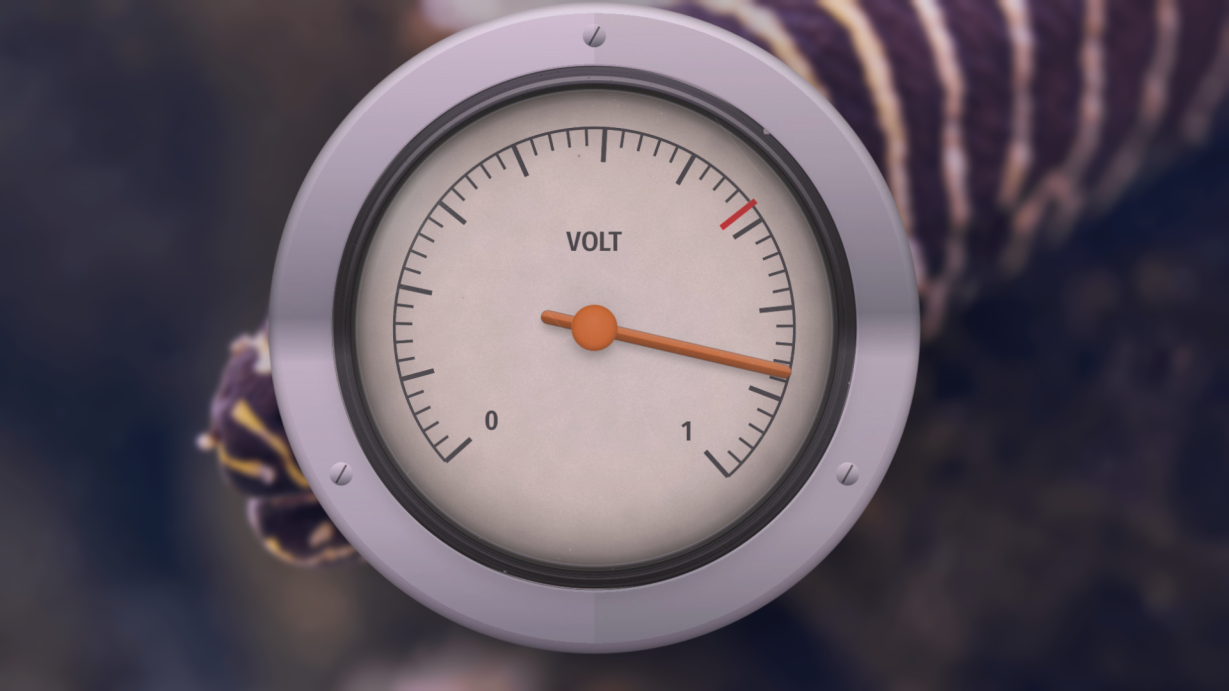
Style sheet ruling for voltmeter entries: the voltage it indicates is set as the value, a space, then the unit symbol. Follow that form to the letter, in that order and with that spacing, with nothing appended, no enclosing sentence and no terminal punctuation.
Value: 0.87 V
